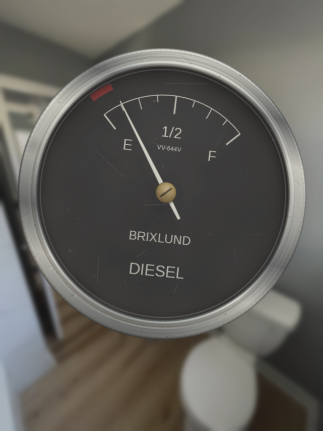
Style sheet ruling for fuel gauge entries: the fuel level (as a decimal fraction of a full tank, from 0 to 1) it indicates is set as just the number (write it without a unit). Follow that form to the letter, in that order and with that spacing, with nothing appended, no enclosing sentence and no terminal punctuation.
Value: 0.125
